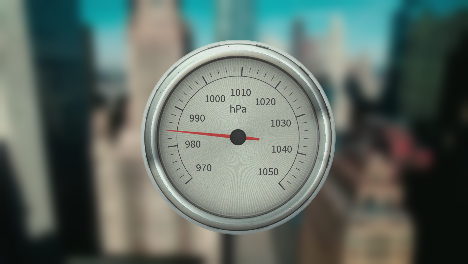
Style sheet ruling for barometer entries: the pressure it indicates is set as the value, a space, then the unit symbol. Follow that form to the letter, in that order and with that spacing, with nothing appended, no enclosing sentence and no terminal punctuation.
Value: 984 hPa
